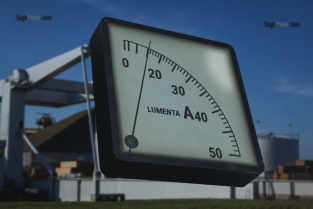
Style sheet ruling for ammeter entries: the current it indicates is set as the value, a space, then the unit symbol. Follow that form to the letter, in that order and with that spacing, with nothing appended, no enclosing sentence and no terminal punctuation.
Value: 15 A
